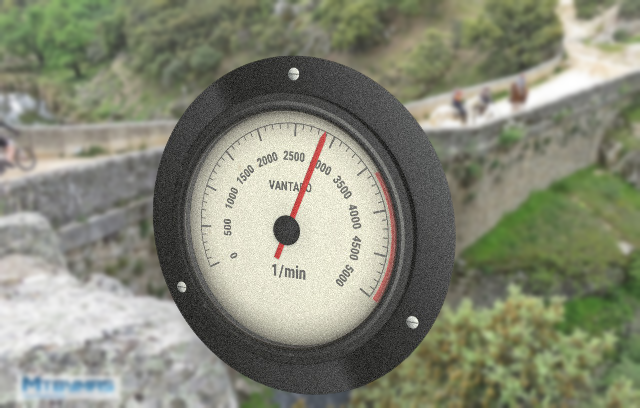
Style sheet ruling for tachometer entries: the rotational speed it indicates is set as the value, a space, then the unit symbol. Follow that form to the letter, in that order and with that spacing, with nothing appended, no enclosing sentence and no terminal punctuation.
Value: 2900 rpm
